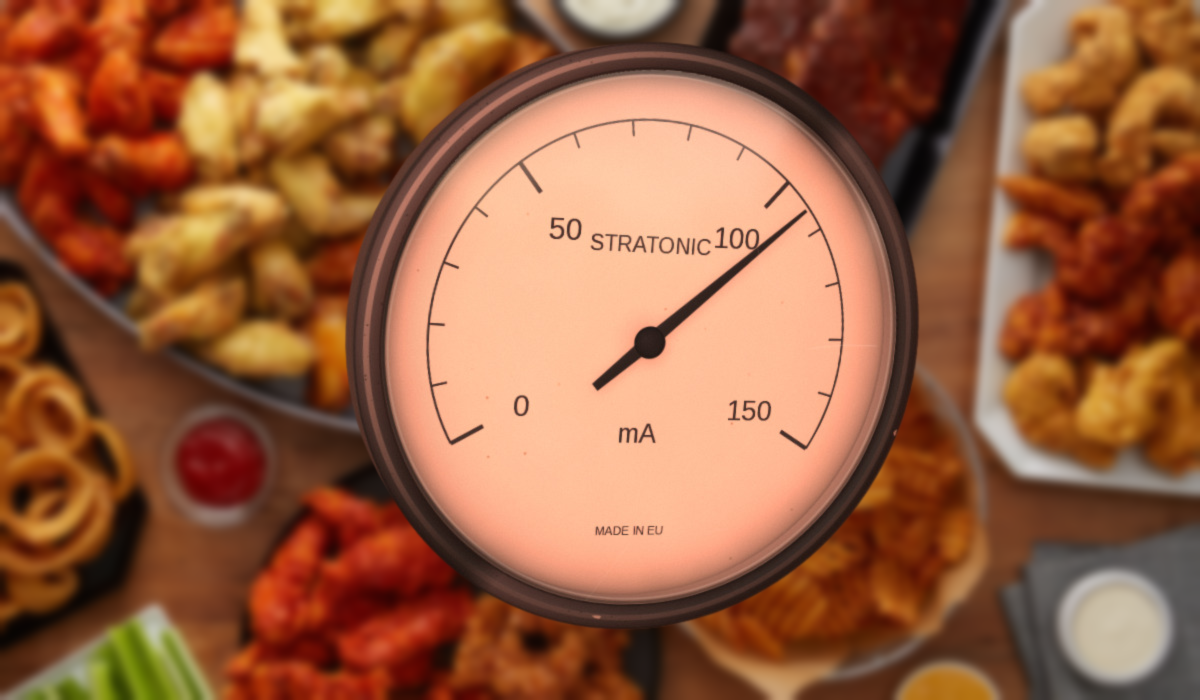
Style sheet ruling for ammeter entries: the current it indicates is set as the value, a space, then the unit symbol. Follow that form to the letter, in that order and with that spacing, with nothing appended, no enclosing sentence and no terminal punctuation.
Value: 105 mA
